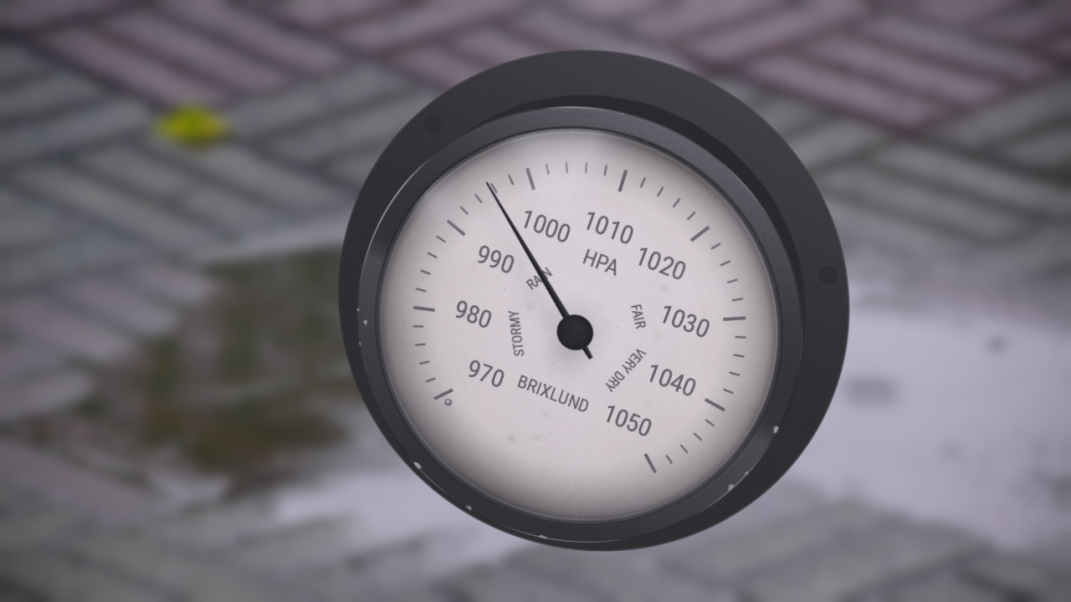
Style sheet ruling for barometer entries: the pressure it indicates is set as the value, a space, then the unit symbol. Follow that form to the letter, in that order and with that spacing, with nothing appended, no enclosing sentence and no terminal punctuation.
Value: 996 hPa
